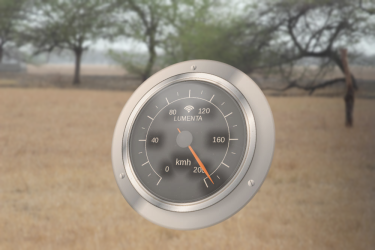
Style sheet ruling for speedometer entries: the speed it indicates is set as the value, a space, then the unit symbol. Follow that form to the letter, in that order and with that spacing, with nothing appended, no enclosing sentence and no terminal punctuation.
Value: 195 km/h
